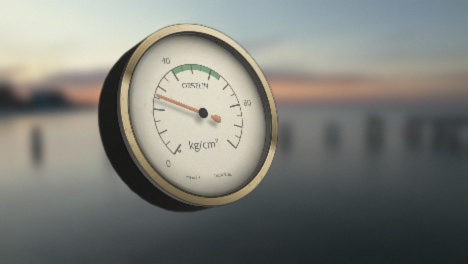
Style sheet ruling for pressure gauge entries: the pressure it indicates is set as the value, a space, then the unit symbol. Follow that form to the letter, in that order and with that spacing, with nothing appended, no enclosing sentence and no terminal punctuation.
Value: 25 kg/cm²
